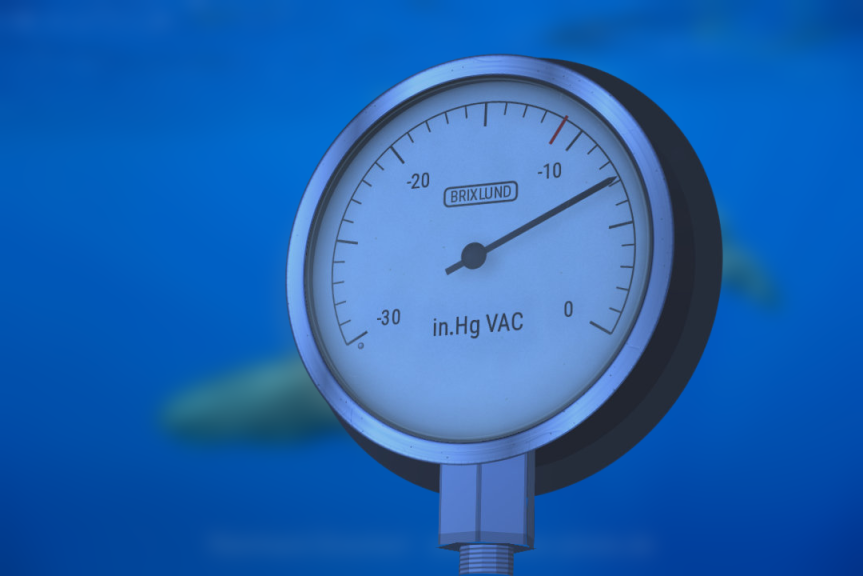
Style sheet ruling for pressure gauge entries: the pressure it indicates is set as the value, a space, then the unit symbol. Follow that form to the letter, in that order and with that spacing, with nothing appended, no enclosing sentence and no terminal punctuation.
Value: -7 inHg
